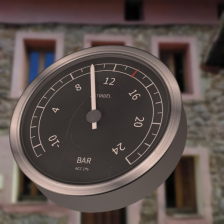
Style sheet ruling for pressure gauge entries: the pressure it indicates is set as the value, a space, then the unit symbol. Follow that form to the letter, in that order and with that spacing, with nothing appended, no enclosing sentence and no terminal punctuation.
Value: 10 bar
